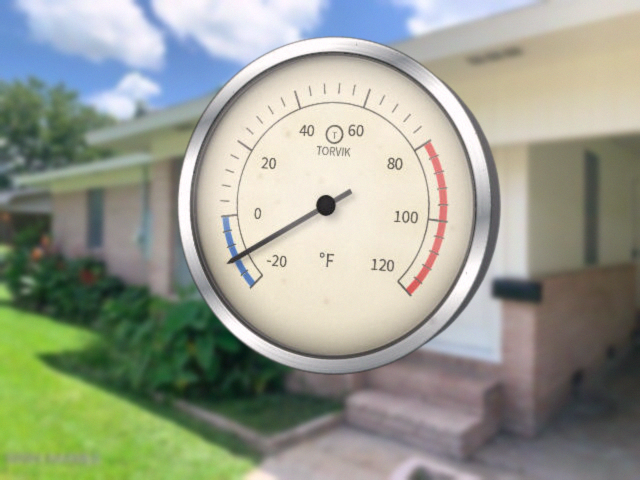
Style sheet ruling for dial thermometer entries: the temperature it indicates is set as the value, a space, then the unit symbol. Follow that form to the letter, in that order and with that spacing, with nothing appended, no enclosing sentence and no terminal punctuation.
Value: -12 °F
